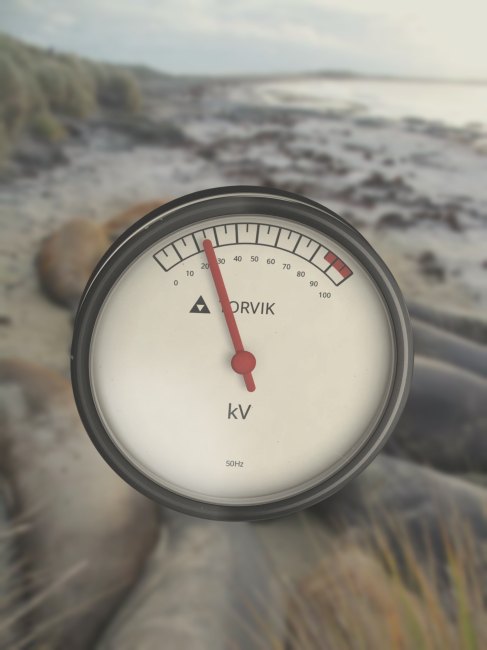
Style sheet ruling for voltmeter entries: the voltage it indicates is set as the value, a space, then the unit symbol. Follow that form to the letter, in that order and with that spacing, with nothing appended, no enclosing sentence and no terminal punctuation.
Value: 25 kV
